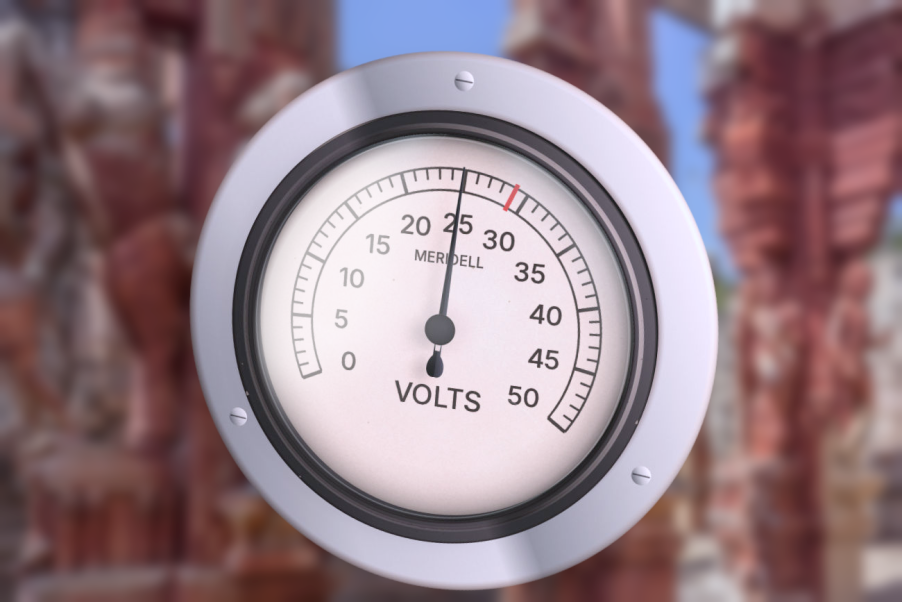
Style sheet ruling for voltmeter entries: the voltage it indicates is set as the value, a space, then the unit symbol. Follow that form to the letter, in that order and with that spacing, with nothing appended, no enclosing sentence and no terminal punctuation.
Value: 25 V
